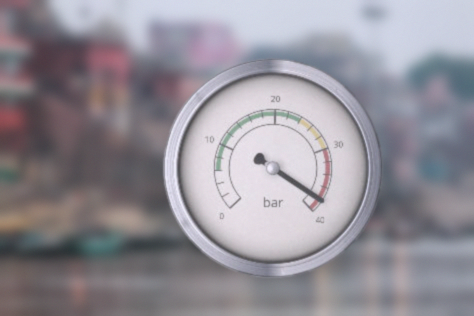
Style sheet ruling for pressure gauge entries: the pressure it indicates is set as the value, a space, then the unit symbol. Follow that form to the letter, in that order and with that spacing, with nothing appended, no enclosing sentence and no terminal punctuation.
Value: 38 bar
